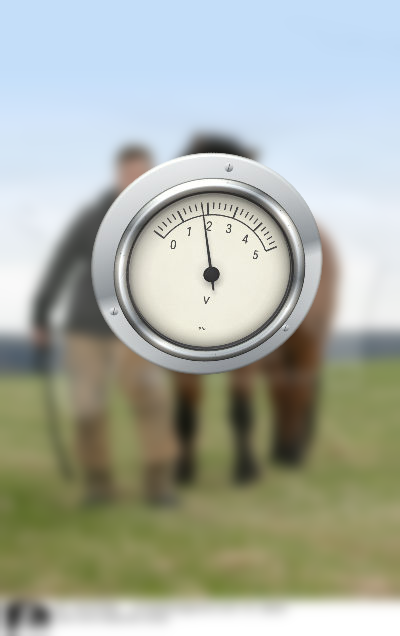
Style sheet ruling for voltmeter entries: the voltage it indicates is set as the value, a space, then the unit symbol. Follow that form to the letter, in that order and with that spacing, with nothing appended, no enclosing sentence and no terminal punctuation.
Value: 1.8 V
